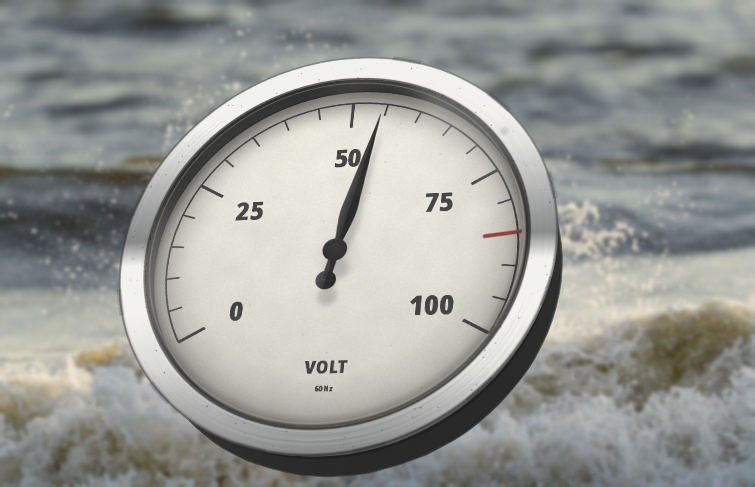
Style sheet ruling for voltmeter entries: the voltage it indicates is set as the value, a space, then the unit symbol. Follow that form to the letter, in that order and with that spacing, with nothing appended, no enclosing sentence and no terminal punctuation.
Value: 55 V
